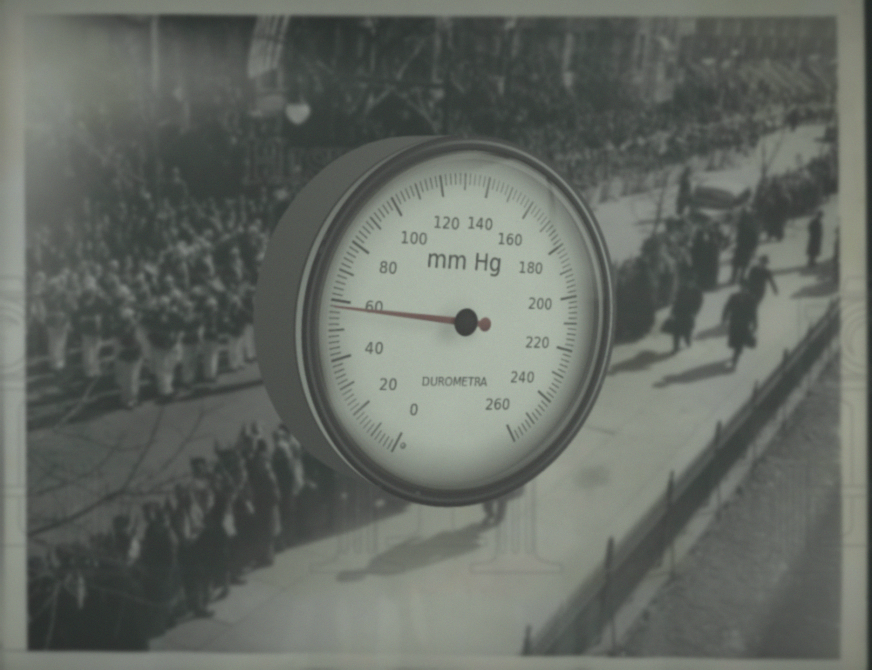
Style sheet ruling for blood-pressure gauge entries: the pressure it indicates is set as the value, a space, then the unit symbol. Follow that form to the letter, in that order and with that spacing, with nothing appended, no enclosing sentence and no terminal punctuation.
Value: 58 mmHg
